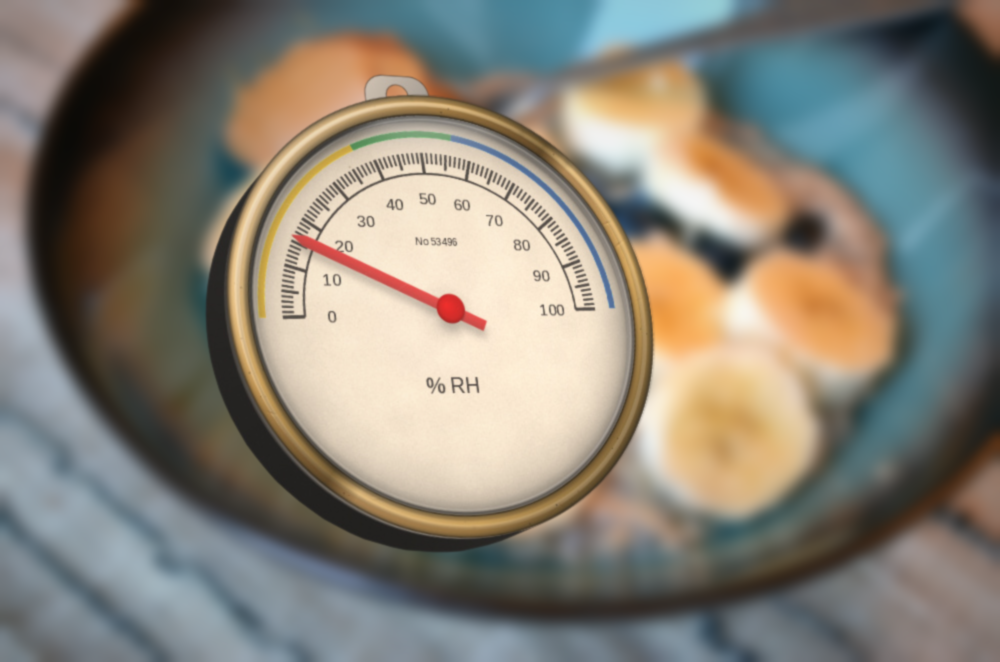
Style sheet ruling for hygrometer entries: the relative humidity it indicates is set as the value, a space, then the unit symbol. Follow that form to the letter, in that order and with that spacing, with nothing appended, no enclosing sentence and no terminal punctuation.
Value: 15 %
